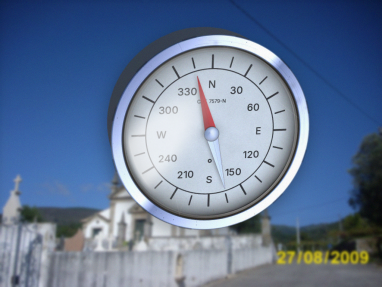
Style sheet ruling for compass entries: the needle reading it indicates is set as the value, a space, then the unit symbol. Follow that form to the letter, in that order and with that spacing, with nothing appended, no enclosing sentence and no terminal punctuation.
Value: 345 °
